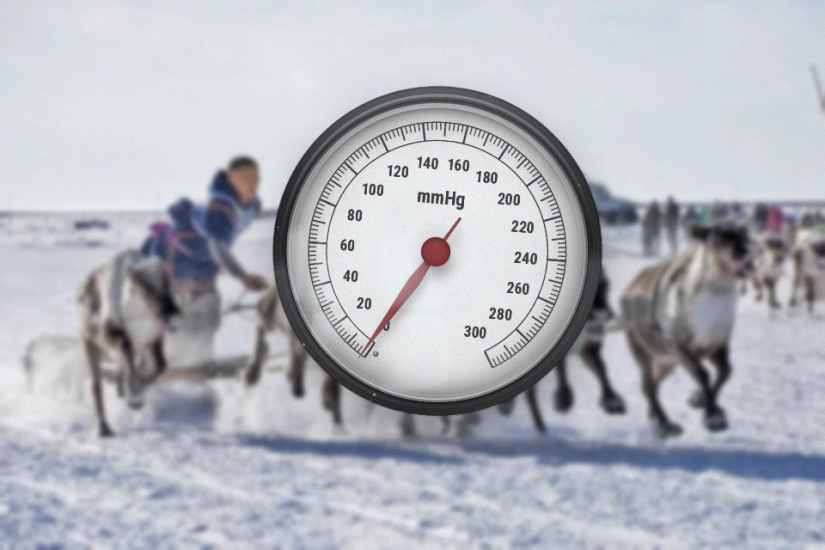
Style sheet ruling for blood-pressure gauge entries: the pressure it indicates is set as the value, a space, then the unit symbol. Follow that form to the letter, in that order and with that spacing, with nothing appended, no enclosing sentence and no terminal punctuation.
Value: 2 mmHg
